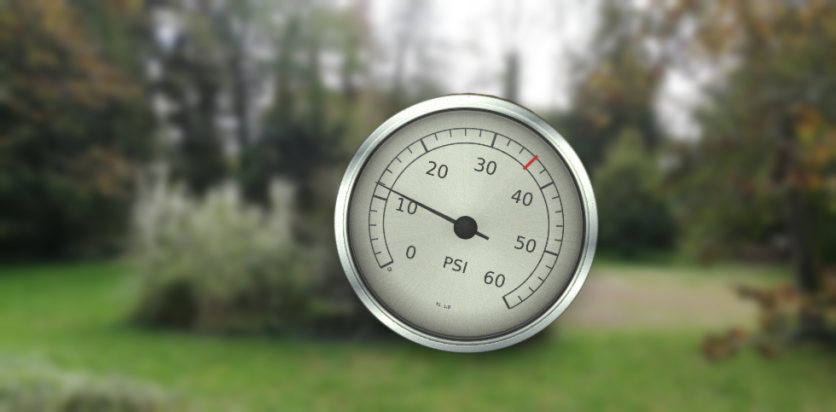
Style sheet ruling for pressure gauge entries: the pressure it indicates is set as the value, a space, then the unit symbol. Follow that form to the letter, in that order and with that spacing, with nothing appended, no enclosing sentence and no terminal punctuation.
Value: 12 psi
